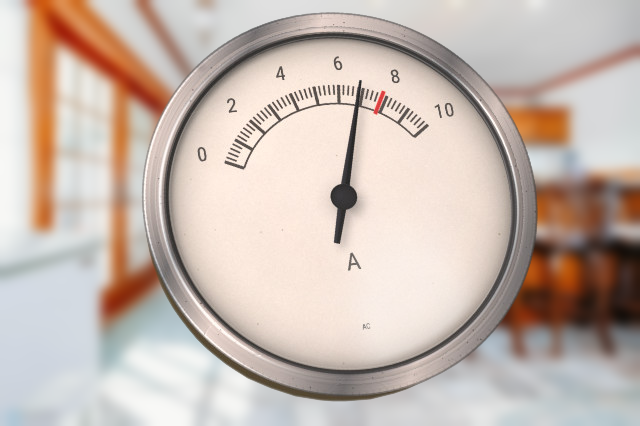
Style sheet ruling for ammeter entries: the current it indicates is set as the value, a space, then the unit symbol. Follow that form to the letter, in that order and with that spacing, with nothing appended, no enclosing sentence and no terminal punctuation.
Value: 6.8 A
